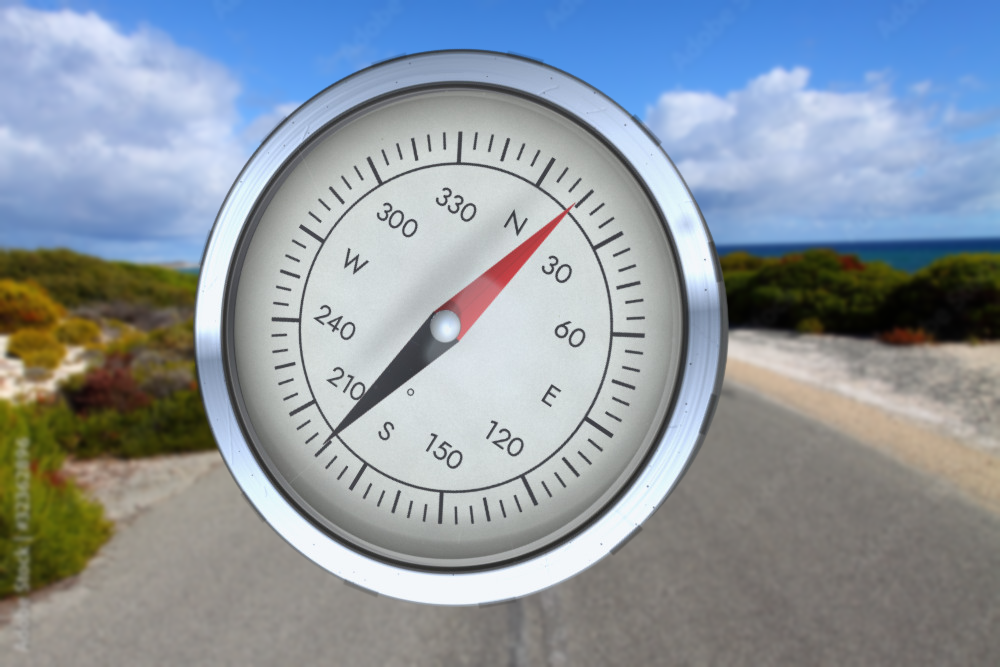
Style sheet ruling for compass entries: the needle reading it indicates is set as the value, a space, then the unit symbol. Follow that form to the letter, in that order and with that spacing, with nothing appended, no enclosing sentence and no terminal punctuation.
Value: 15 °
